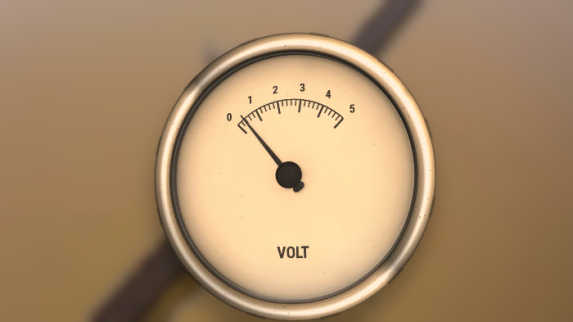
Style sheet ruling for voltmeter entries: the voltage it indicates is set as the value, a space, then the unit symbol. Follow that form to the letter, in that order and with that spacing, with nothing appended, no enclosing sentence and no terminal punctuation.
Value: 0.4 V
